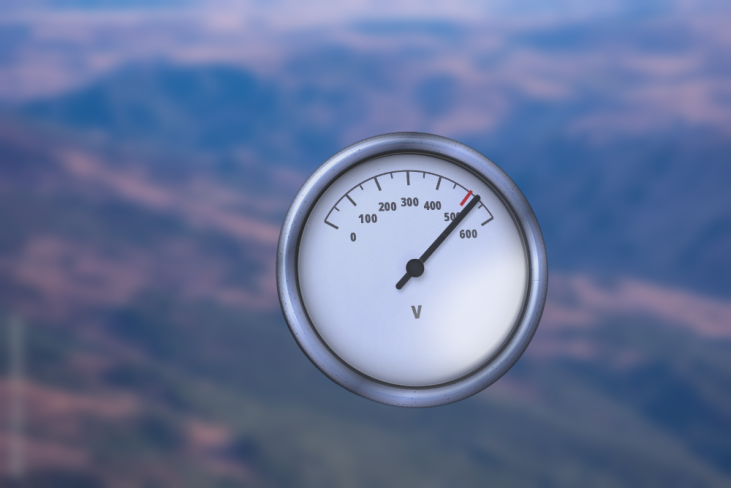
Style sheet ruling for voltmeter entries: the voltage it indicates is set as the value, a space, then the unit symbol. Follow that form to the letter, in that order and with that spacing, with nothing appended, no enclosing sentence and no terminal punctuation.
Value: 525 V
